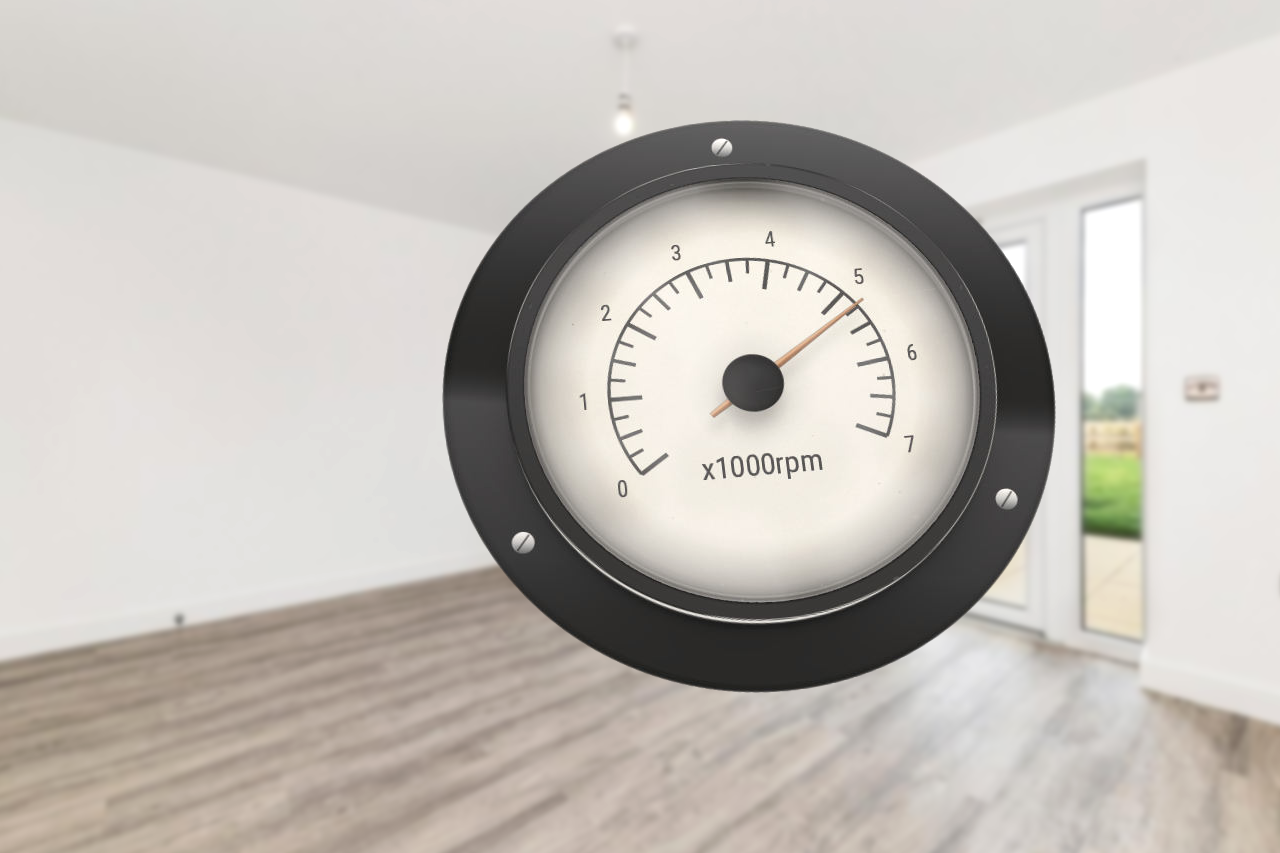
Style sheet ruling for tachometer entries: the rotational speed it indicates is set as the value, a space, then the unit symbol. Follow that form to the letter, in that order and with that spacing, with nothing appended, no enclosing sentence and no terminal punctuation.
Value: 5250 rpm
